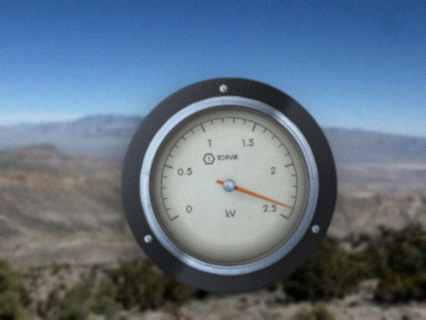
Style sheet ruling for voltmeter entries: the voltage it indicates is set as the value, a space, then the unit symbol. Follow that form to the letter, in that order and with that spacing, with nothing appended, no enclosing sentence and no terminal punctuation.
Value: 2.4 kV
